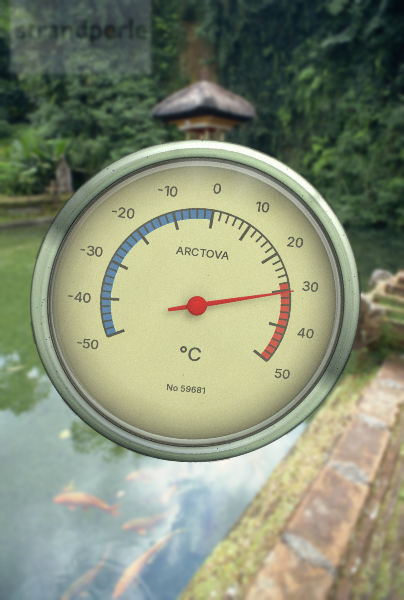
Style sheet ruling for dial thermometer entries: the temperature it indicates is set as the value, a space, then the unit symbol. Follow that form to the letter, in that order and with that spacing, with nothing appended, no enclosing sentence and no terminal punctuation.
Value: 30 °C
